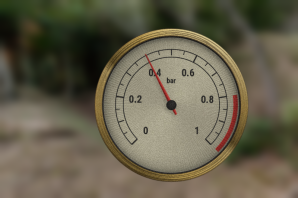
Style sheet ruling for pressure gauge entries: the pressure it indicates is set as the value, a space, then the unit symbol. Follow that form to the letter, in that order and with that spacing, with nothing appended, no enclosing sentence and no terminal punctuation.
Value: 0.4 bar
